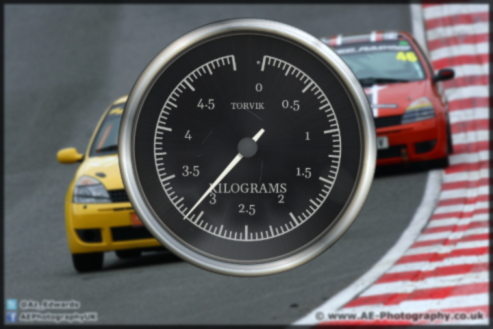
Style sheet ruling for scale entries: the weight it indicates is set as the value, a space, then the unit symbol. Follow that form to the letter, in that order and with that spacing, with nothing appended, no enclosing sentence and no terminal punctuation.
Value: 3.1 kg
